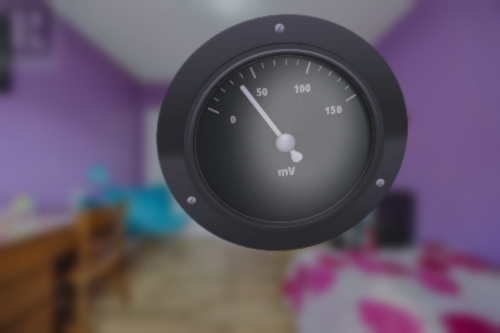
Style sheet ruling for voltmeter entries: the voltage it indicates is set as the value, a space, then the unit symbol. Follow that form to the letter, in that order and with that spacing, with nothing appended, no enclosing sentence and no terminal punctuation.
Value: 35 mV
